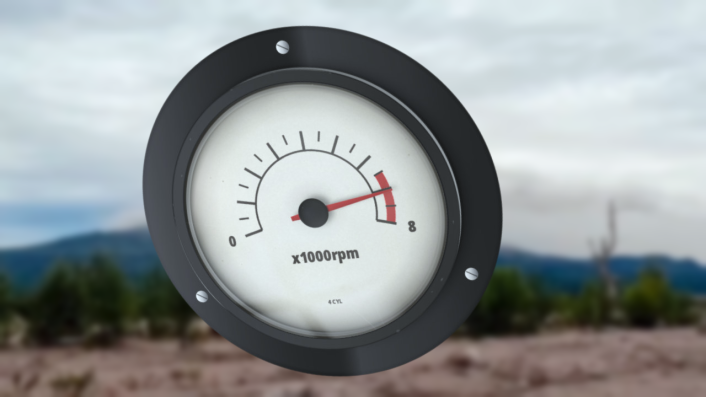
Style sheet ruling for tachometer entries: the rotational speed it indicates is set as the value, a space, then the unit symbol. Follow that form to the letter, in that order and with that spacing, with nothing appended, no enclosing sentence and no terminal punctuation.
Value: 7000 rpm
